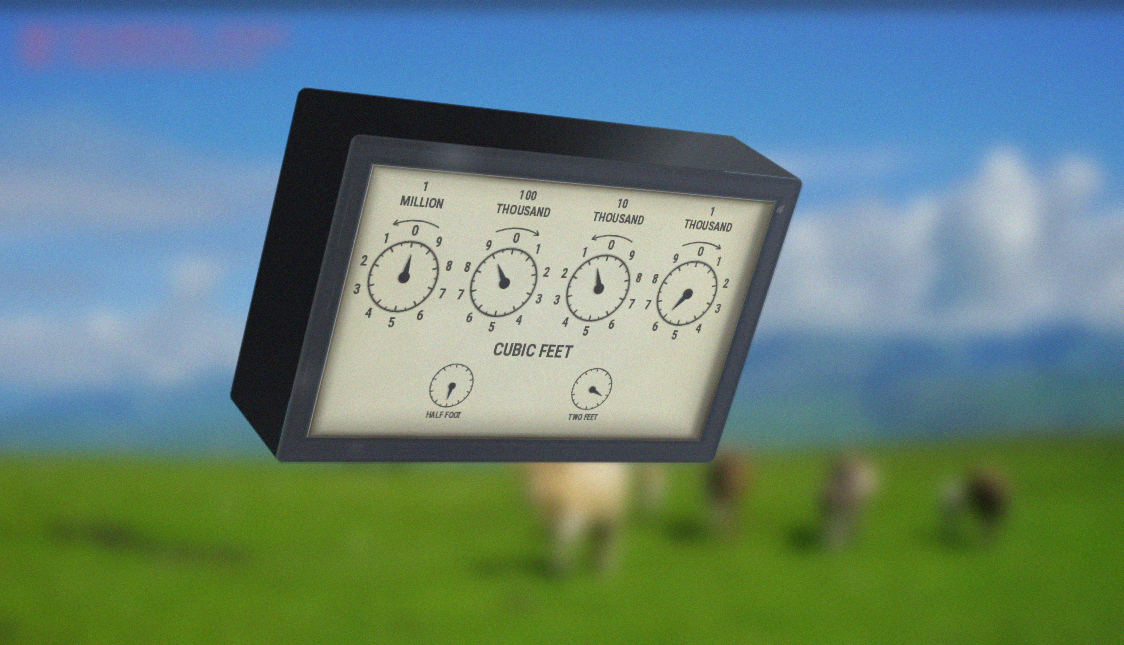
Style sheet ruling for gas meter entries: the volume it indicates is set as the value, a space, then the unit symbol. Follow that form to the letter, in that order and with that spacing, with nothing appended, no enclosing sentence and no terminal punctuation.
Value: 990600 ft³
